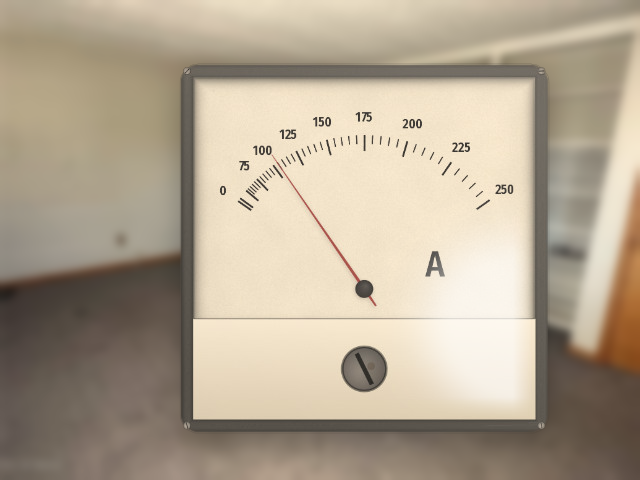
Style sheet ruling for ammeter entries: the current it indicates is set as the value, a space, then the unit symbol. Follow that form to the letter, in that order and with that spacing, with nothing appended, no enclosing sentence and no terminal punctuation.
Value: 105 A
